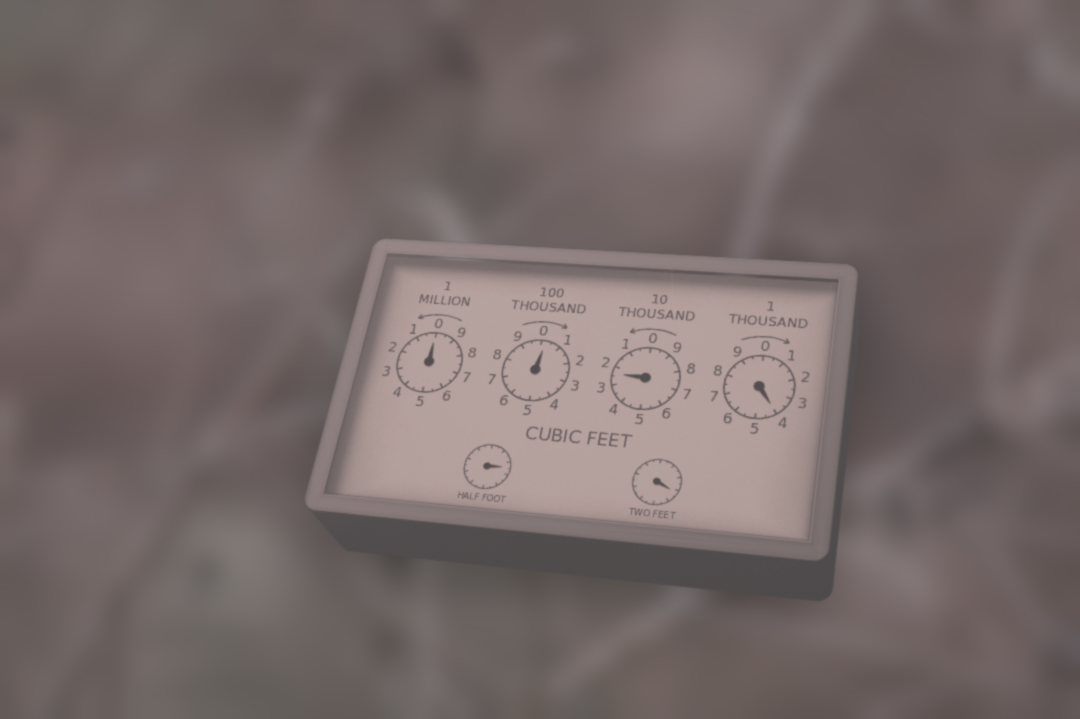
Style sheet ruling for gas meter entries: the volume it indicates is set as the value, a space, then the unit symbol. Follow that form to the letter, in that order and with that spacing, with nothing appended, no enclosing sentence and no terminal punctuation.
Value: 2400 ft³
